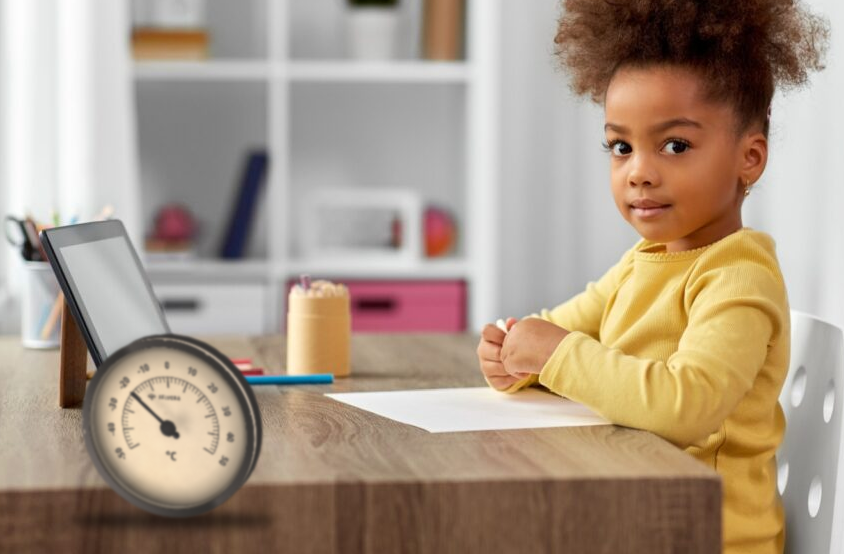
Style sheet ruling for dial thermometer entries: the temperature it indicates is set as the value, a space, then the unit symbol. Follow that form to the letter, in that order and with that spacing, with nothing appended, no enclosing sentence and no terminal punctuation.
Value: -20 °C
